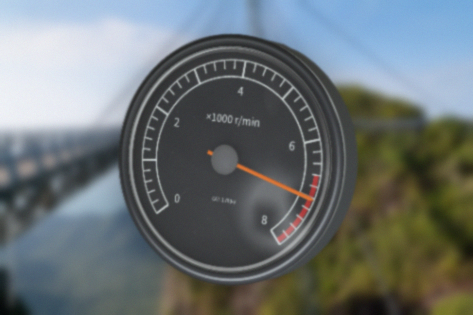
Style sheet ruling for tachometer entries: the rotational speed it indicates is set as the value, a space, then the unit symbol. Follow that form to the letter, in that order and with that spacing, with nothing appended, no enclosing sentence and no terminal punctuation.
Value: 7000 rpm
